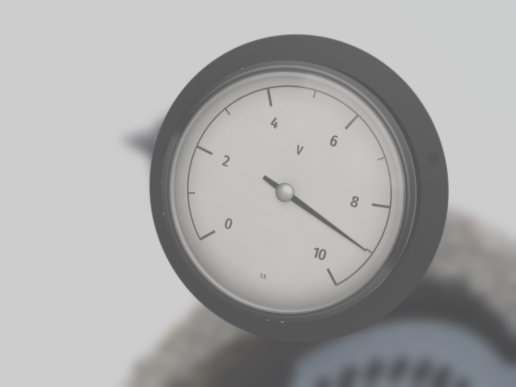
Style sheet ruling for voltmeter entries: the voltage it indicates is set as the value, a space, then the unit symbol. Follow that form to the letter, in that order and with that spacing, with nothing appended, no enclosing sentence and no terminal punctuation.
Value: 9 V
